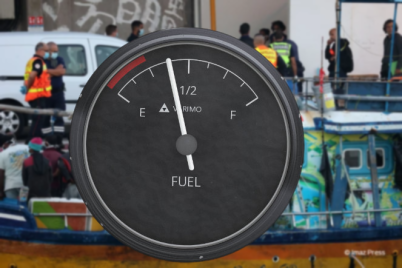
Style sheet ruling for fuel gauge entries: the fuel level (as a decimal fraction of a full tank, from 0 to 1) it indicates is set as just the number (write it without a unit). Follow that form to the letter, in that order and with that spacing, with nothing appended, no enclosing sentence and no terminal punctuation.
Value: 0.375
